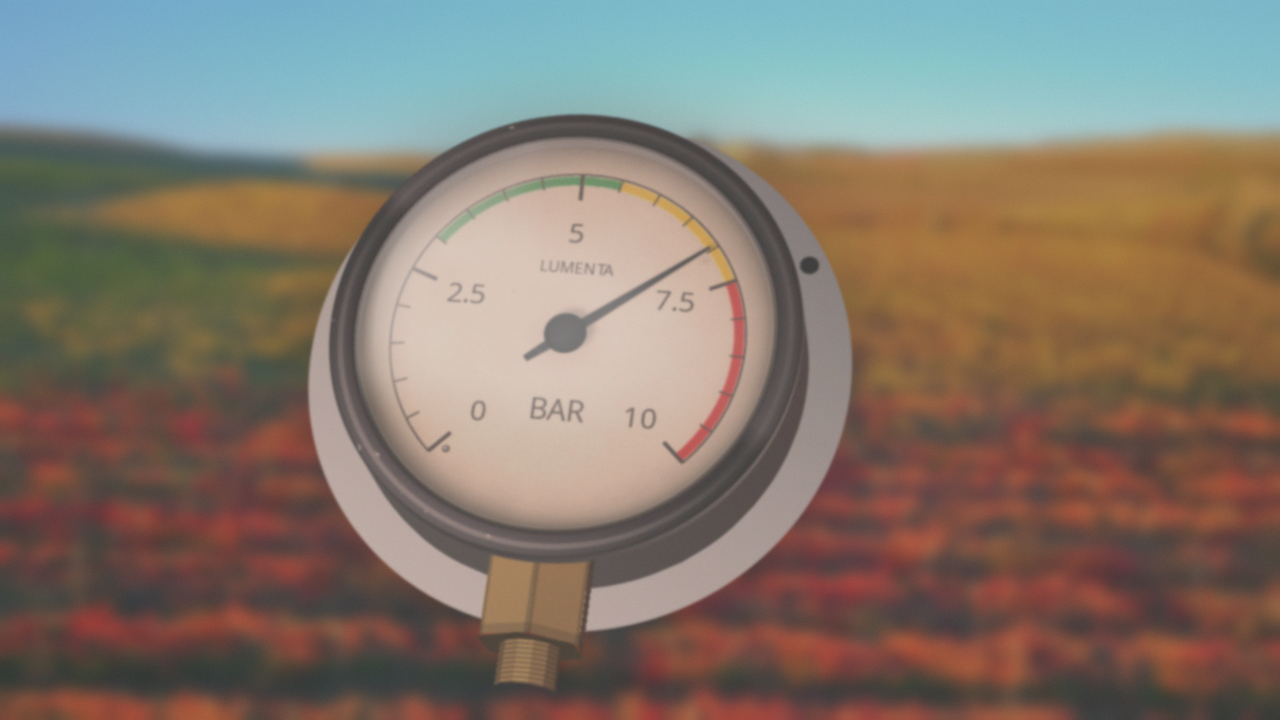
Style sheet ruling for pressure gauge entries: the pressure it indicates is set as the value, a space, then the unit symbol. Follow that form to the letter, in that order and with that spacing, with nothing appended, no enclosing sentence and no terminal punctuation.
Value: 7 bar
